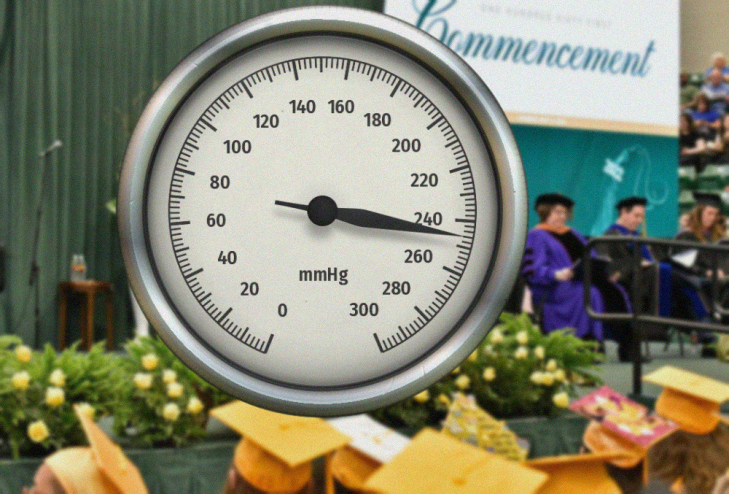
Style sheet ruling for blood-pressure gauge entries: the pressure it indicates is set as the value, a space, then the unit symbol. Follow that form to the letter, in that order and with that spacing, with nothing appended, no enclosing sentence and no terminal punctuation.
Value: 246 mmHg
